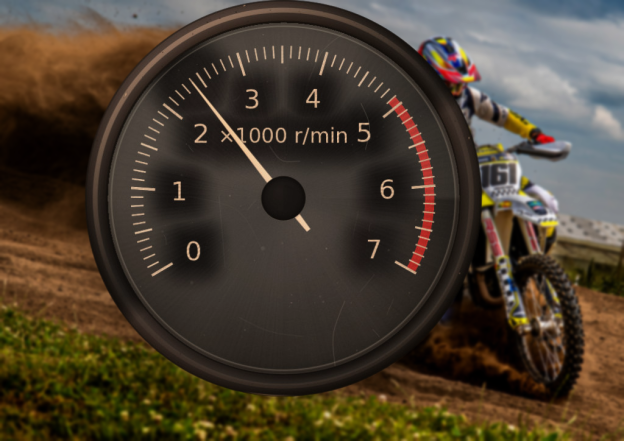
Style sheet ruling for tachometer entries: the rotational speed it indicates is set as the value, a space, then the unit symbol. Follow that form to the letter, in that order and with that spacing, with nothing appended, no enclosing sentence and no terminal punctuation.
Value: 2400 rpm
